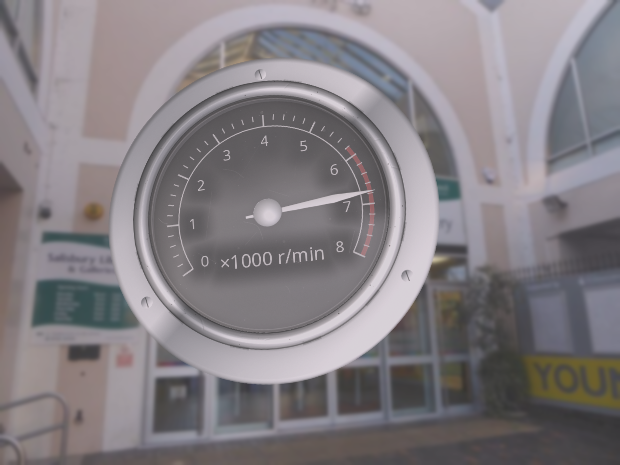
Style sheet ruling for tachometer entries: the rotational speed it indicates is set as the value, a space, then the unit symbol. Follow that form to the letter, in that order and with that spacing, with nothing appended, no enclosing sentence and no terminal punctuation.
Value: 6800 rpm
